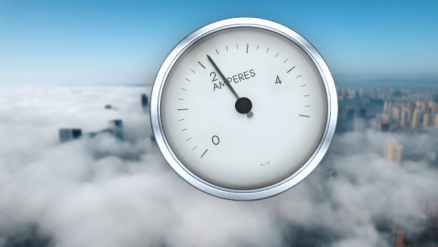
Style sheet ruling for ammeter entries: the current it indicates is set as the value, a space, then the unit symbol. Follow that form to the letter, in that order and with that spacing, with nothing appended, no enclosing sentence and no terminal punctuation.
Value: 2.2 A
